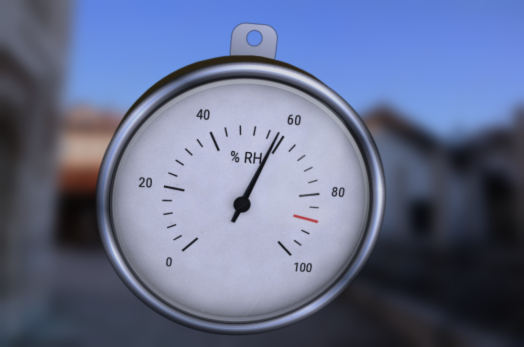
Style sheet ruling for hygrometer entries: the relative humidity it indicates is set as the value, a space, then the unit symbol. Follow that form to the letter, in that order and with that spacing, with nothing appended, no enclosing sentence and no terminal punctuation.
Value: 58 %
